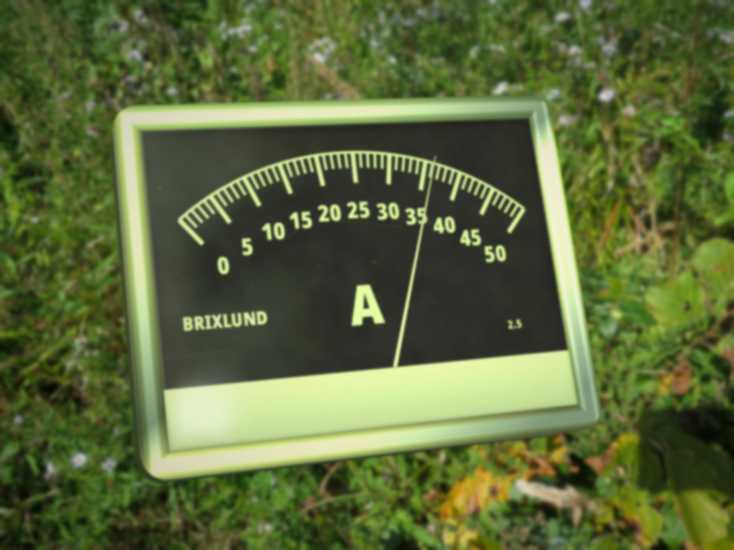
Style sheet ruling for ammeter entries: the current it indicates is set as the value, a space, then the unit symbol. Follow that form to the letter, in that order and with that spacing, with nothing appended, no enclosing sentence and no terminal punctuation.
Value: 36 A
